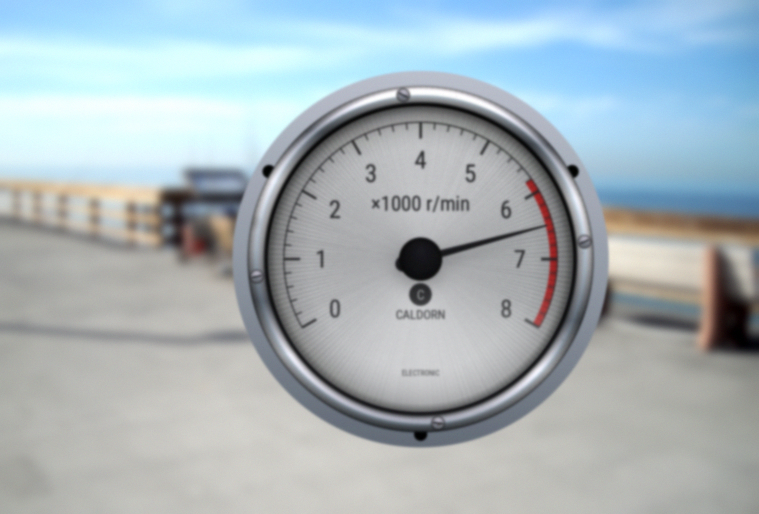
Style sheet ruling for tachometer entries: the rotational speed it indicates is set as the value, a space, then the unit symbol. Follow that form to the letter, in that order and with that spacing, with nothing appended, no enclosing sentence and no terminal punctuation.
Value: 6500 rpm
